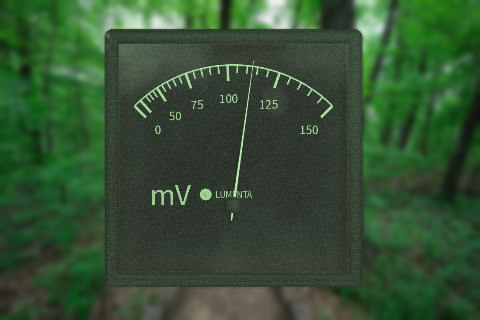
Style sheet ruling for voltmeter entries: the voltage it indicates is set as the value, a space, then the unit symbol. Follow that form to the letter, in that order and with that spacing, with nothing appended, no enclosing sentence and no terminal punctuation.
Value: 112.5 mV
